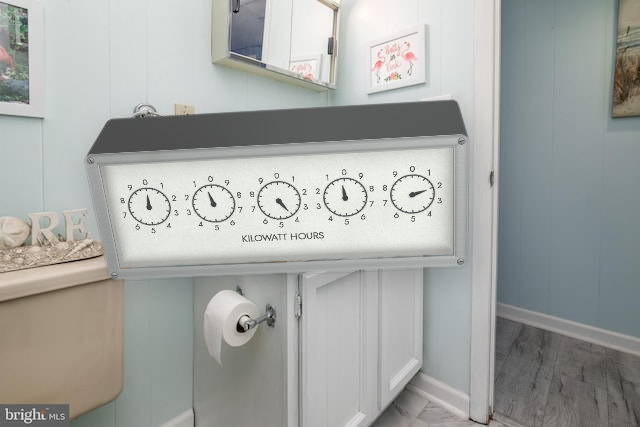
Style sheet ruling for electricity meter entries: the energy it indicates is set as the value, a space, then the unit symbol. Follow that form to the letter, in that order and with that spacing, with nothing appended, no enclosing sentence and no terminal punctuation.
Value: 402 kWh
